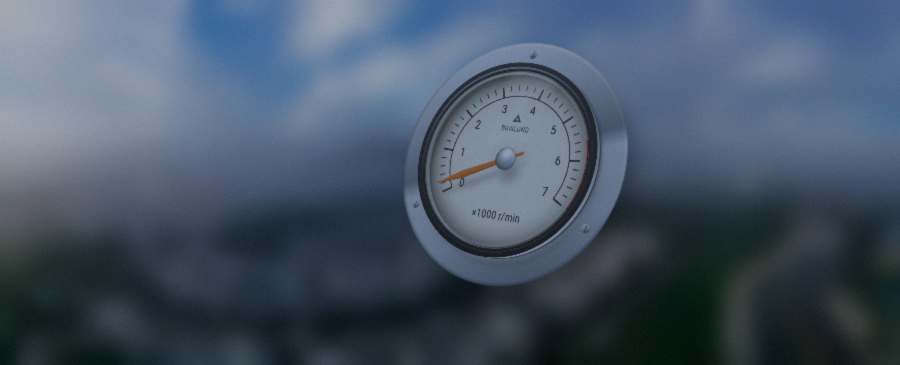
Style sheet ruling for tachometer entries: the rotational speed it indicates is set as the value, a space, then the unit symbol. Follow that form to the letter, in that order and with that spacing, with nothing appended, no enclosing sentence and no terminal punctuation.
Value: 200 rpm
